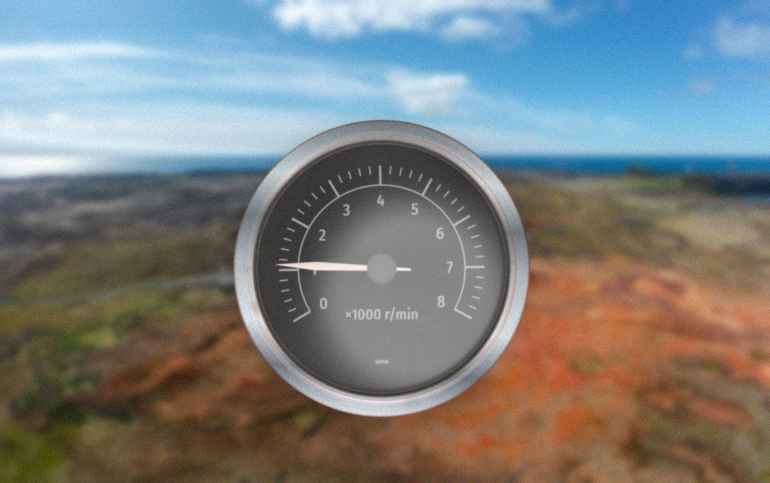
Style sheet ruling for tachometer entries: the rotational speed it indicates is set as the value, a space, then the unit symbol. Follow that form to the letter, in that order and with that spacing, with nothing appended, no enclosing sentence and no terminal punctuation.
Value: 1100 rpm
